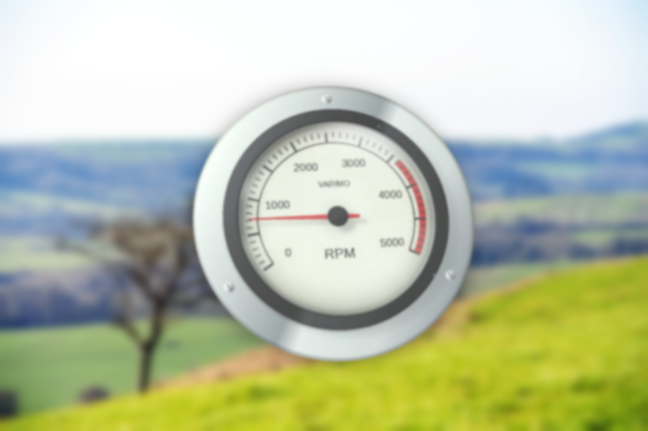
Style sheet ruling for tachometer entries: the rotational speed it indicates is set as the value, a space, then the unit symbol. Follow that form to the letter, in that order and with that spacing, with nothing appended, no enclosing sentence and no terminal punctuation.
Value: 700 rpm
